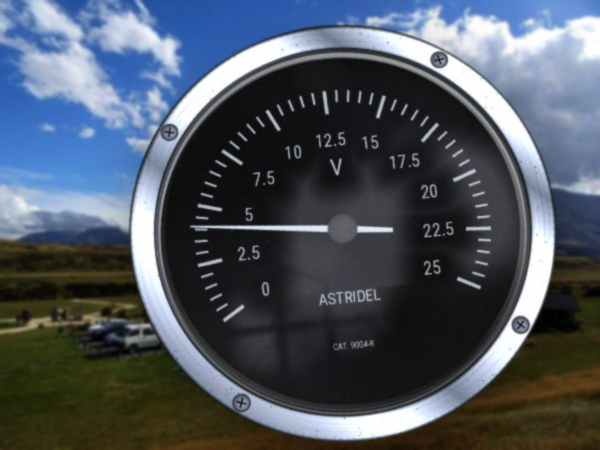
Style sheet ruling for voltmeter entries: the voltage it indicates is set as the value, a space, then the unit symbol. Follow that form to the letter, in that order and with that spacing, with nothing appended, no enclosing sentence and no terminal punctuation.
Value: 4 V
